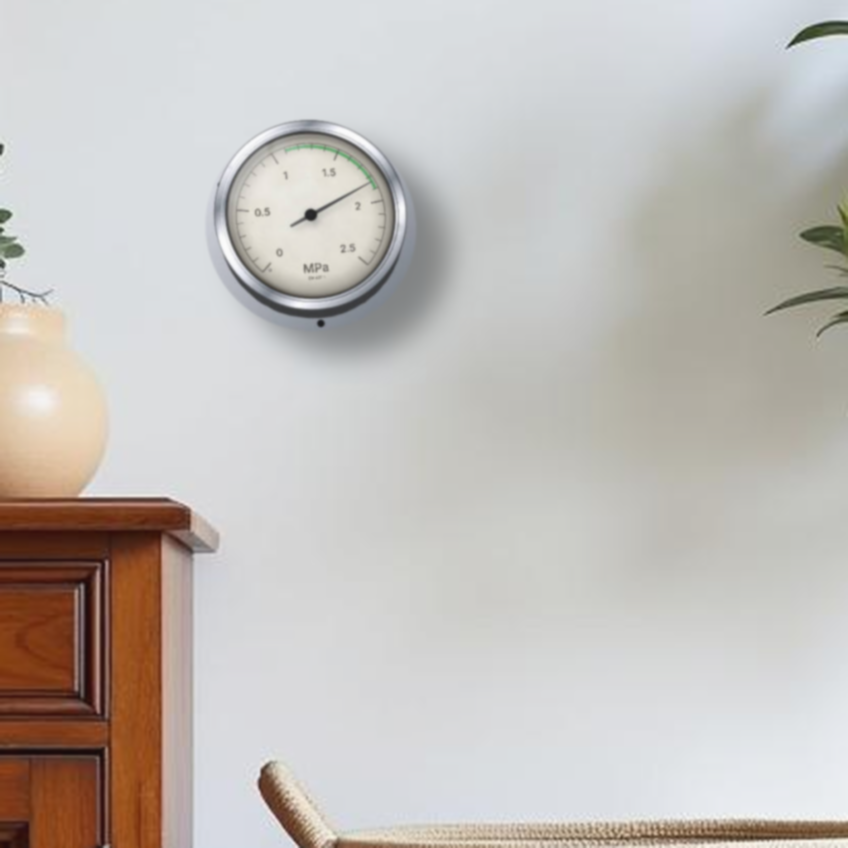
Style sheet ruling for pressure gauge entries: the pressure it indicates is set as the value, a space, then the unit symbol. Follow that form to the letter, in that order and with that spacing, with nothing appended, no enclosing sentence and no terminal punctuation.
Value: 1.85 MPa
